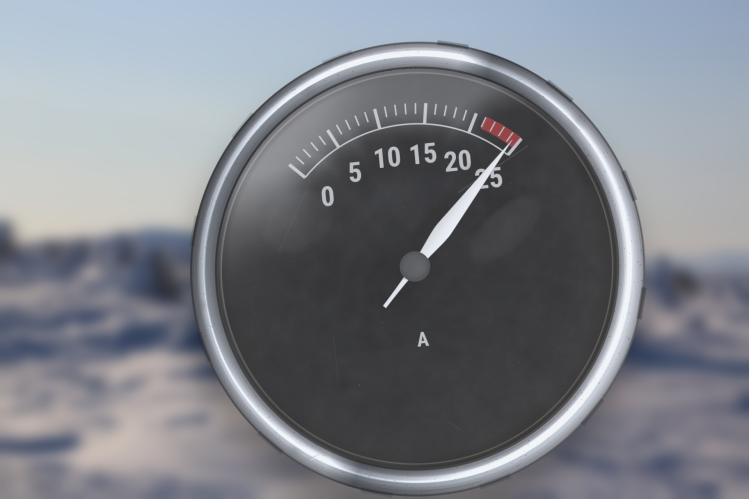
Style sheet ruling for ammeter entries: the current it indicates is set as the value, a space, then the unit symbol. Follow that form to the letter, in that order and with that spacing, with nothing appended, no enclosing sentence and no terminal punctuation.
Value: 24.5 A
